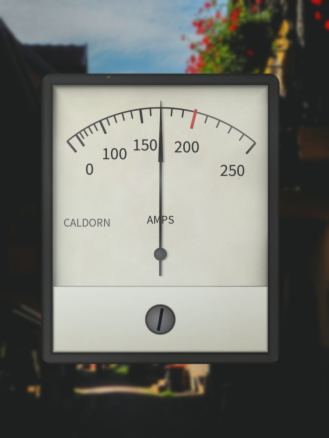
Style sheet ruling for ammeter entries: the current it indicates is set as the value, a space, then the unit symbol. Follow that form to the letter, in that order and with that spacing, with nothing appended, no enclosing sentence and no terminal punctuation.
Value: 170 A
